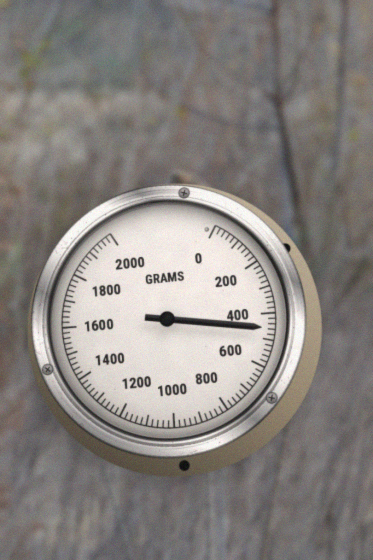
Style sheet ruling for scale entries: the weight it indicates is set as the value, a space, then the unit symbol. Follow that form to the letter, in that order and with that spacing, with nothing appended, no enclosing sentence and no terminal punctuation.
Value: 460 g
